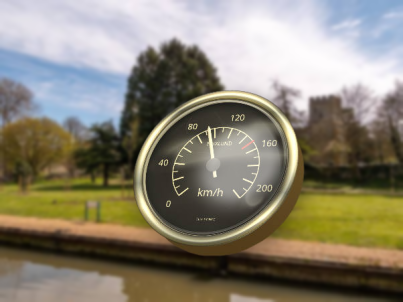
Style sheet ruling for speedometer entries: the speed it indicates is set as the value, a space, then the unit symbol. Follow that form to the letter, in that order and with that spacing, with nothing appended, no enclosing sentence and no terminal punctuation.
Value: 95 km/h
